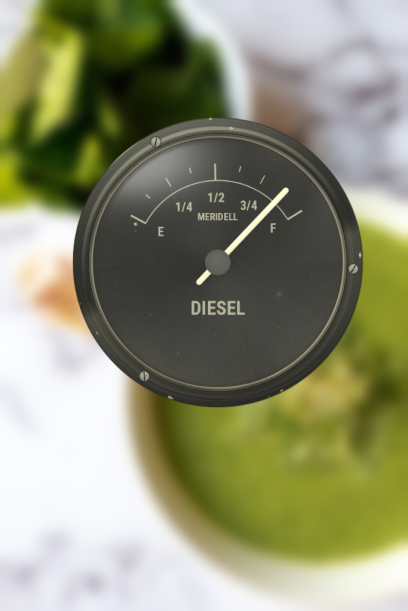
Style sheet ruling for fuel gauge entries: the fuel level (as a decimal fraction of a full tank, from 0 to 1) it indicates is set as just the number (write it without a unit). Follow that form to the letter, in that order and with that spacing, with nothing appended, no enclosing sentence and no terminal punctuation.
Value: 0.875
